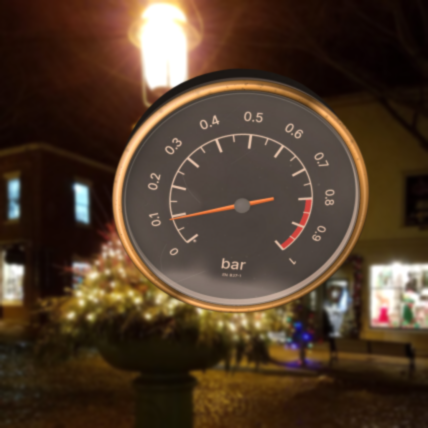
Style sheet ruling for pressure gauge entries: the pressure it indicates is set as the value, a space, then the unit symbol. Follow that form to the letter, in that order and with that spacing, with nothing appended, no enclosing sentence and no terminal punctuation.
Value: 0.1 bar
